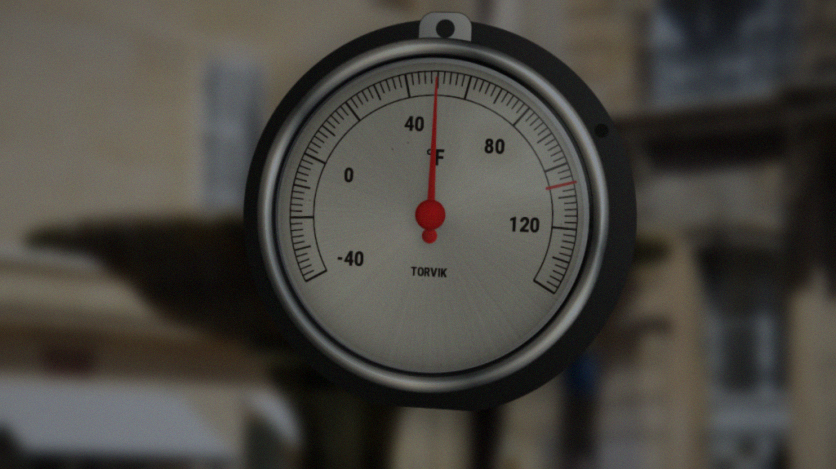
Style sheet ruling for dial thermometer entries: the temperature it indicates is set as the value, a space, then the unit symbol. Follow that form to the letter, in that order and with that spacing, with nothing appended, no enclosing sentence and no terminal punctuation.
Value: 50 °F
